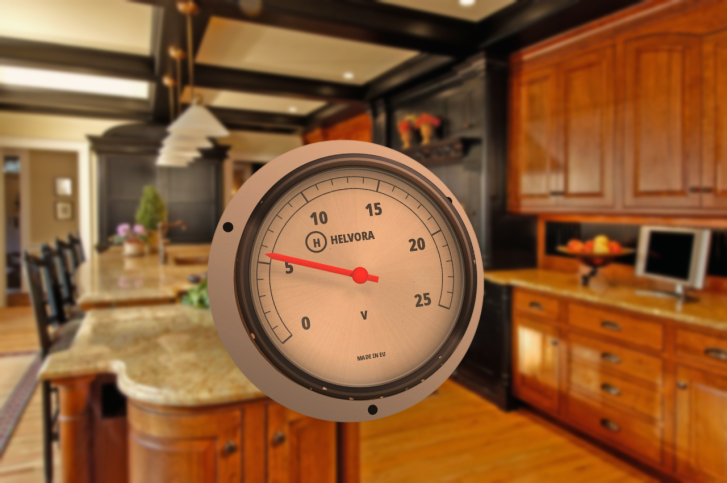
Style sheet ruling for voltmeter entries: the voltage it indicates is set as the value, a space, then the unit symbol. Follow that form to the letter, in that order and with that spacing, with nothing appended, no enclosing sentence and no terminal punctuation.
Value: 5.5 V
